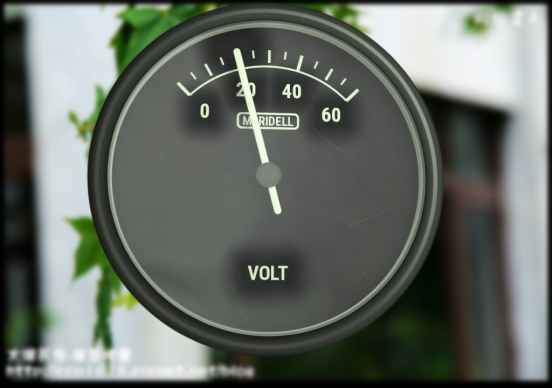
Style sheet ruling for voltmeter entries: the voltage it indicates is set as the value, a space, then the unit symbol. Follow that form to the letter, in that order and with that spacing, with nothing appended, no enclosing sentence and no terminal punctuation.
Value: 20 V
